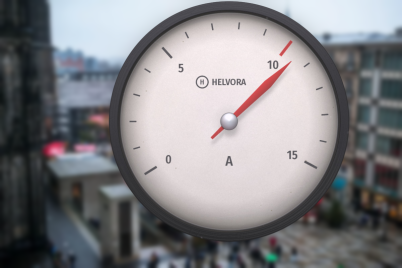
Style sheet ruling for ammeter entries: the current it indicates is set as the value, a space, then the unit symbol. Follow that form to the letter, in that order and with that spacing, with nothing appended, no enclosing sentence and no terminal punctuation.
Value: 10.5 A
